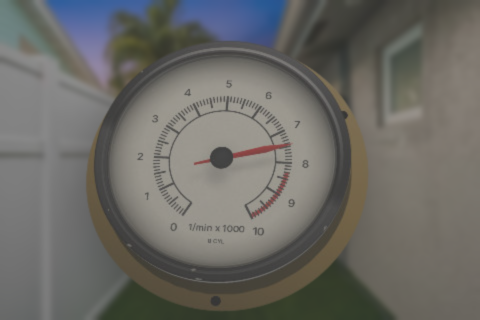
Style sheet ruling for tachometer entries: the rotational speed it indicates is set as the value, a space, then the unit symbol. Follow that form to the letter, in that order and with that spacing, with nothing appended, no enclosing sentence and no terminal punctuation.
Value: 7500 rpm
